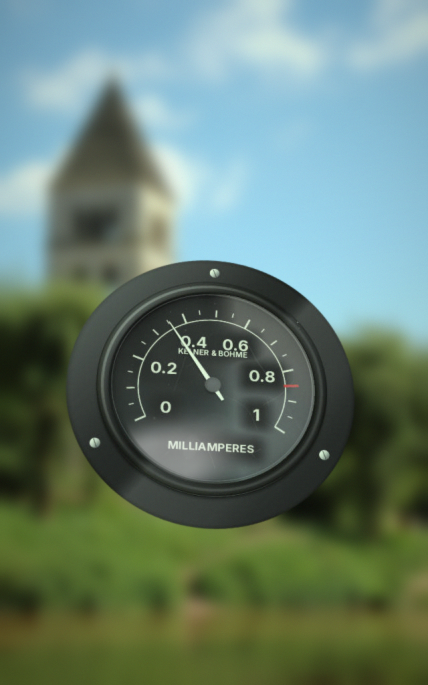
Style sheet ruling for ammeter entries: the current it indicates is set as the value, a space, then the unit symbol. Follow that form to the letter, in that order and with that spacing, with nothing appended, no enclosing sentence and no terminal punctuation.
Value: 0.35 mA
